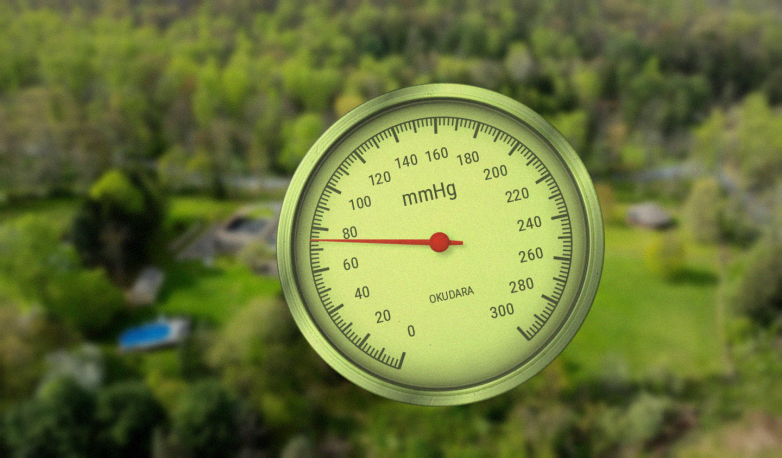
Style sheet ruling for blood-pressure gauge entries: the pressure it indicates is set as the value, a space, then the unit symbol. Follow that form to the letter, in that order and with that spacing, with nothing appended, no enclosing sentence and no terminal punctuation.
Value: 74 mmHg
